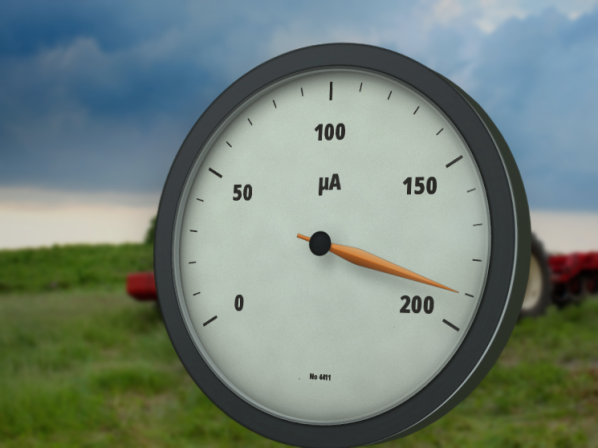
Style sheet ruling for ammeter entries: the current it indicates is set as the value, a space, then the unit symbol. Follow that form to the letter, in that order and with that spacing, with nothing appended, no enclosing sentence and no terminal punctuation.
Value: 190 µA
